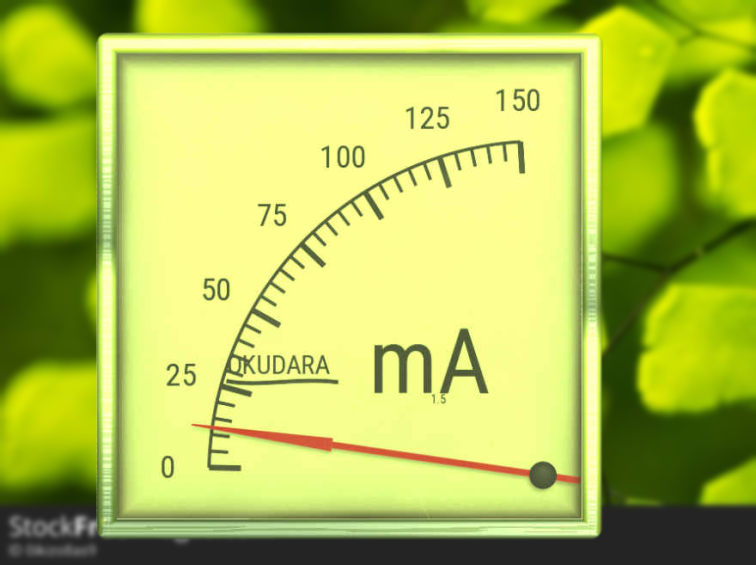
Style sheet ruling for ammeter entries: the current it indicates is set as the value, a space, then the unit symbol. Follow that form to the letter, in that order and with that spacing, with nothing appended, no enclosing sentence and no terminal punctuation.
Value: 12.5 mA
